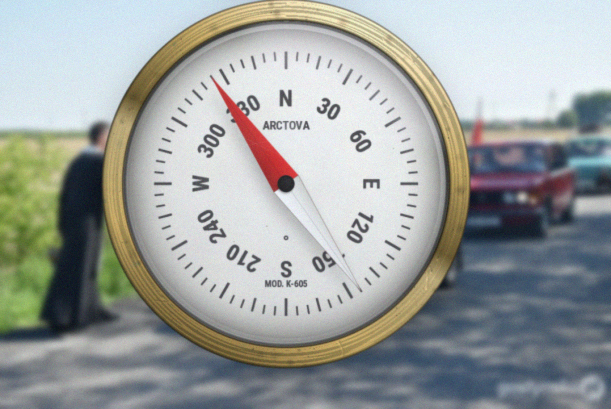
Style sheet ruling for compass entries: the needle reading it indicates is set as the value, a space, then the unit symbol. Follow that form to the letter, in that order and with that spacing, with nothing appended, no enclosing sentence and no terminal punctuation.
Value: 325 °
